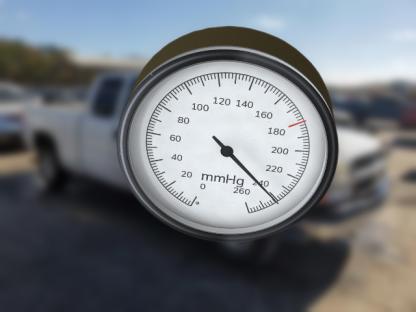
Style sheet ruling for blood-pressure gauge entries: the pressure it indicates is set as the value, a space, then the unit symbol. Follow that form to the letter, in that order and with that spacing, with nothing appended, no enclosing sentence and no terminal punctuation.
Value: 240 mmHg
